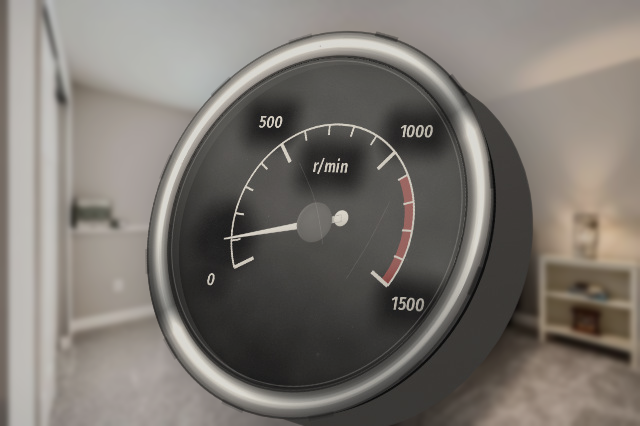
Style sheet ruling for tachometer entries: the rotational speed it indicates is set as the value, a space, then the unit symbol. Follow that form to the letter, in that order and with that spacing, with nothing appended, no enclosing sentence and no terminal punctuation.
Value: 100 rpm
